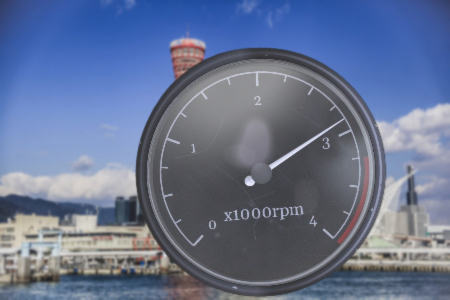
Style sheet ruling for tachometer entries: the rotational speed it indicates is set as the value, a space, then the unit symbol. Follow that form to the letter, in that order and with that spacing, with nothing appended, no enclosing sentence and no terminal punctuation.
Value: 2875 rpm
